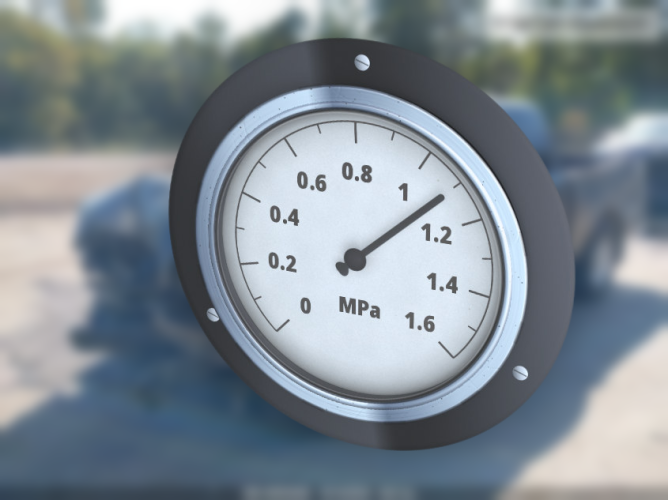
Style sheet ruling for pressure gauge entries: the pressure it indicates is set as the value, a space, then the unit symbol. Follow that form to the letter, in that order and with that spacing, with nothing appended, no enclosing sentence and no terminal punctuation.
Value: 1.1 MPa
